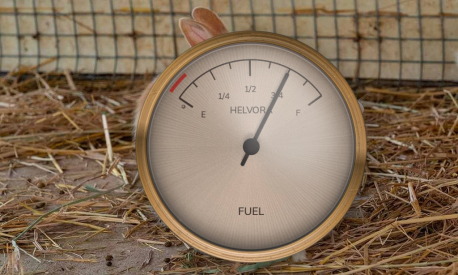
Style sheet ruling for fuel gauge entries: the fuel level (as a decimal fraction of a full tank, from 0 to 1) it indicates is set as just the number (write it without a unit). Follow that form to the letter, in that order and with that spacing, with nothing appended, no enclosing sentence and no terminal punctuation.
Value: 0.75
